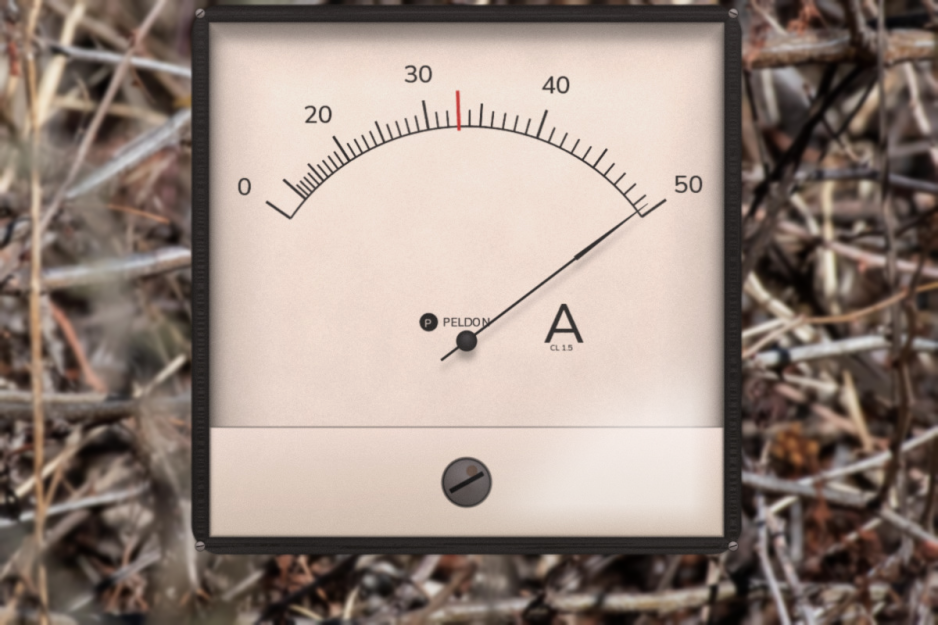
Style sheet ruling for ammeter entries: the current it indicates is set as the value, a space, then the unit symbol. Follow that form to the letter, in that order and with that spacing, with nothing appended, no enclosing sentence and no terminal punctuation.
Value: 49.5 A
